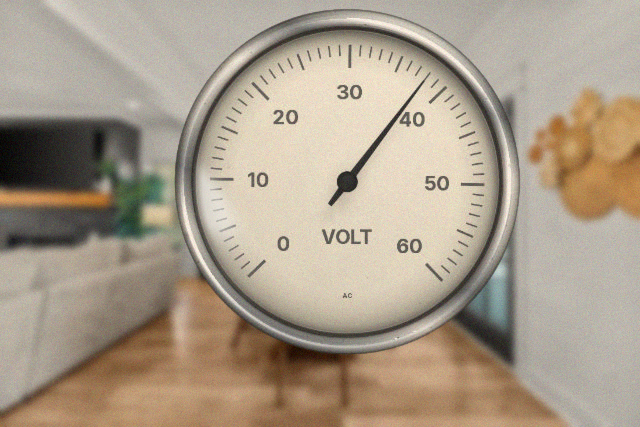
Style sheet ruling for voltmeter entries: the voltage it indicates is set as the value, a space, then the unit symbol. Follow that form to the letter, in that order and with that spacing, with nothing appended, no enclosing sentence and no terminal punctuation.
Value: 38 V
